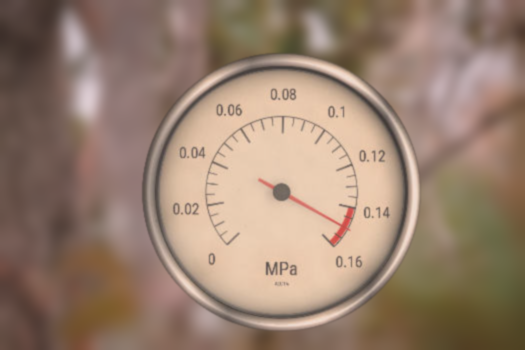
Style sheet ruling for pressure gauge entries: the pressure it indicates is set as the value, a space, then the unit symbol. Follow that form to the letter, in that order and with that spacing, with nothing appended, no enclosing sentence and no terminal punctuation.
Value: 0.15 MPa
